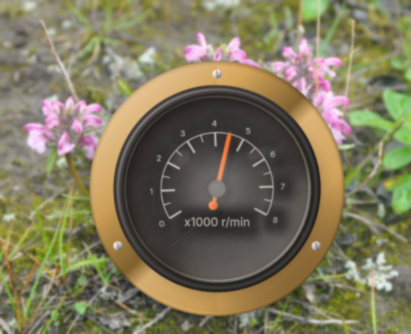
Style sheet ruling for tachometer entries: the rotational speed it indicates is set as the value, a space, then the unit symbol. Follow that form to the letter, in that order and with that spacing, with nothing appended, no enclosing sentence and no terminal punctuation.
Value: 4500 rpm
